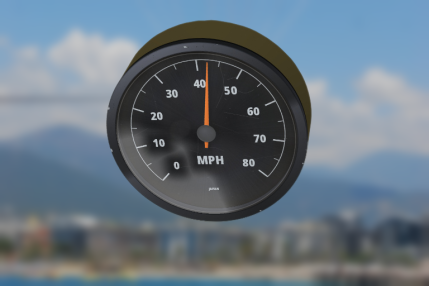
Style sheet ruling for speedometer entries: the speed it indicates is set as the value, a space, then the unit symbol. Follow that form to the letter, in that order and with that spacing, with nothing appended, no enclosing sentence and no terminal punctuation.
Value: 42.5 mph
